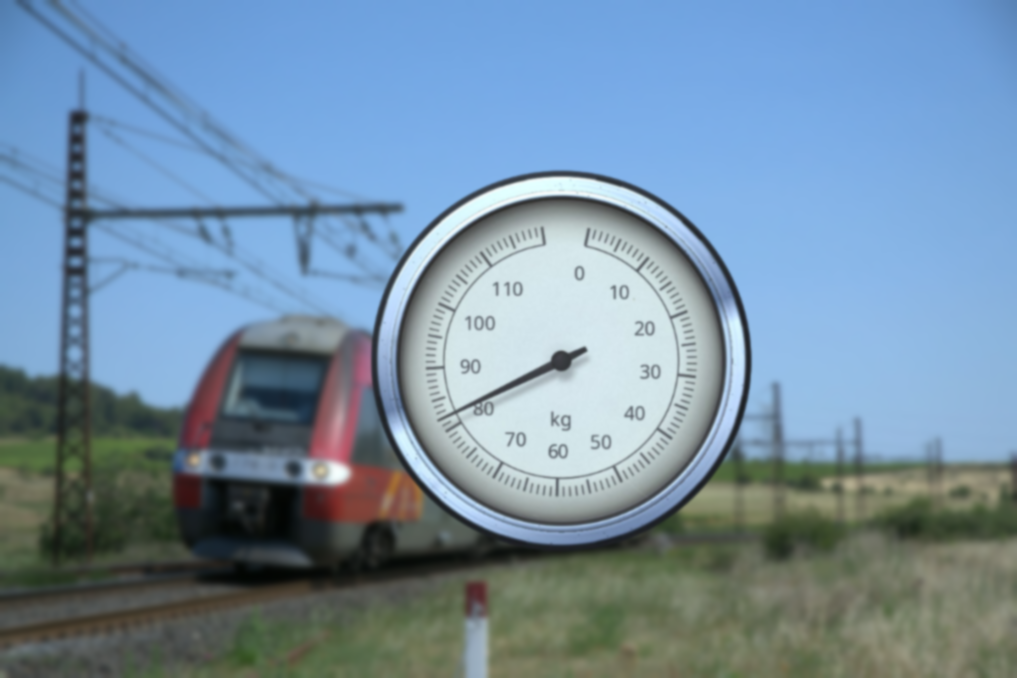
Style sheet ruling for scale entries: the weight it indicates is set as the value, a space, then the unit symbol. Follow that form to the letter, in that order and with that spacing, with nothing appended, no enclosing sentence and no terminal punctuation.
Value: 82 kg
